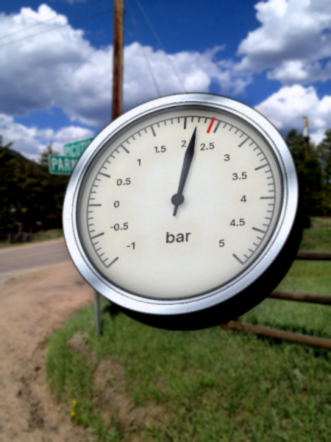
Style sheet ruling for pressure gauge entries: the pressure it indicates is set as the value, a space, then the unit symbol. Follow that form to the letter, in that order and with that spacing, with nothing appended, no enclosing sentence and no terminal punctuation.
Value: 2.2 bar
